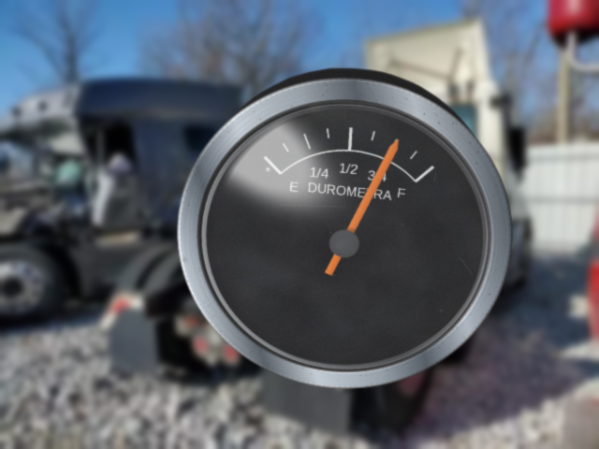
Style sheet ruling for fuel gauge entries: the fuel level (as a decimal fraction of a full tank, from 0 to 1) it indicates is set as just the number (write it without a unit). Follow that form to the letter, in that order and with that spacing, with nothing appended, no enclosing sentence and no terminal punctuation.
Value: 0.75
